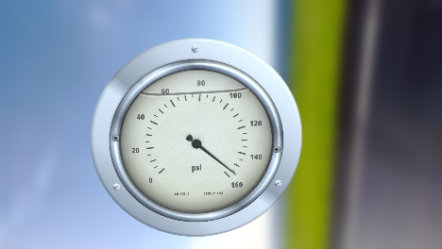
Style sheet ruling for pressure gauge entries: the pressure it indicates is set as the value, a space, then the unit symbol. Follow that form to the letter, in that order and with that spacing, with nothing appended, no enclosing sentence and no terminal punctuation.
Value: 155 psi
